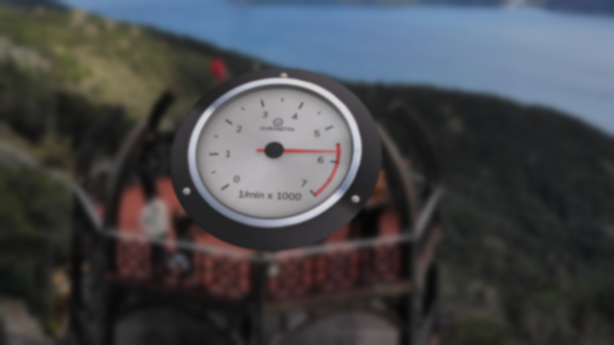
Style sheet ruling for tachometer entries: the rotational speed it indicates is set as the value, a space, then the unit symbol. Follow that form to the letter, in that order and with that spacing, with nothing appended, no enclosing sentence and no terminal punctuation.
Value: 5750 rpm
